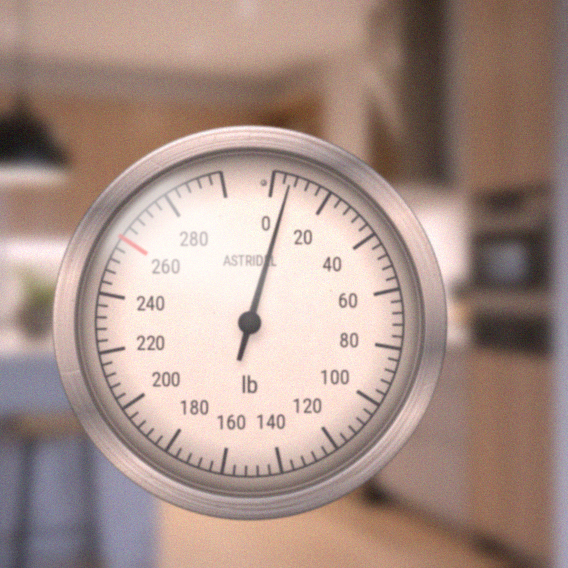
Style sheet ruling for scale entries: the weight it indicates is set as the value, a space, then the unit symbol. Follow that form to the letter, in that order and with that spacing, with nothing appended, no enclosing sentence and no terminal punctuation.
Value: 6 lb
